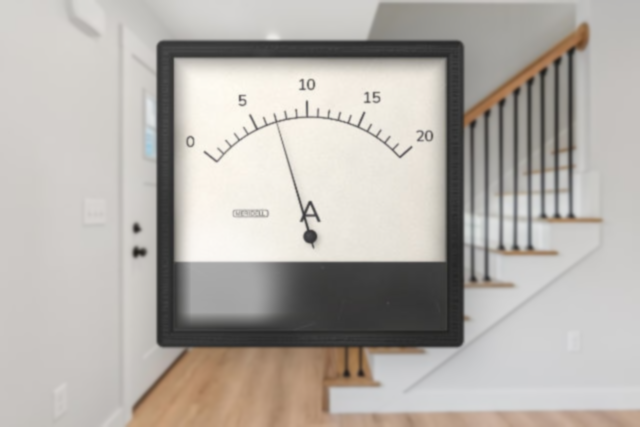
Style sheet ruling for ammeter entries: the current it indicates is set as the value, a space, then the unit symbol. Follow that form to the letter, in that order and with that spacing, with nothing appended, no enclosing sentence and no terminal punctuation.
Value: 7 A
